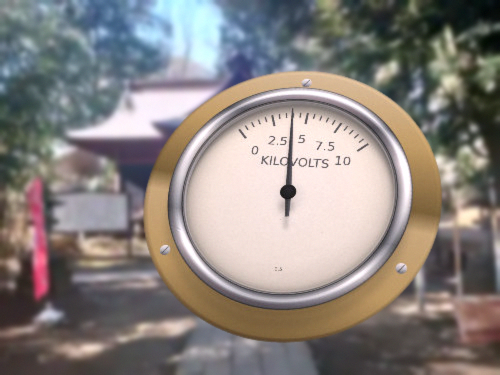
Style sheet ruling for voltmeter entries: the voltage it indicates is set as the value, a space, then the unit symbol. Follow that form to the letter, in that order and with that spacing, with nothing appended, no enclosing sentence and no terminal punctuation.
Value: 4 kV
